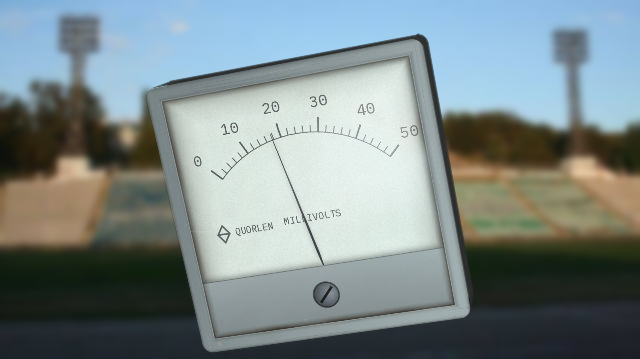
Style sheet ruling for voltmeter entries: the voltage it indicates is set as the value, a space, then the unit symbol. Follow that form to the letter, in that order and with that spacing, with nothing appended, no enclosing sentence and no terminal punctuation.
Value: 18 mV
